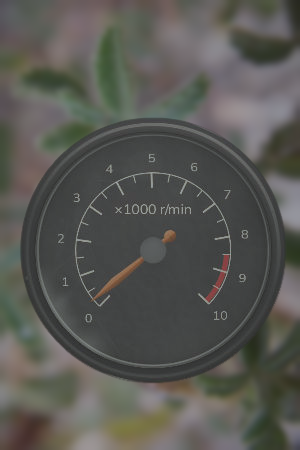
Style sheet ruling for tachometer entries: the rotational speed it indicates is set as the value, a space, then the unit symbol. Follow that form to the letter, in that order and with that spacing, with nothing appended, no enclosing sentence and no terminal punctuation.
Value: 250 rpm
